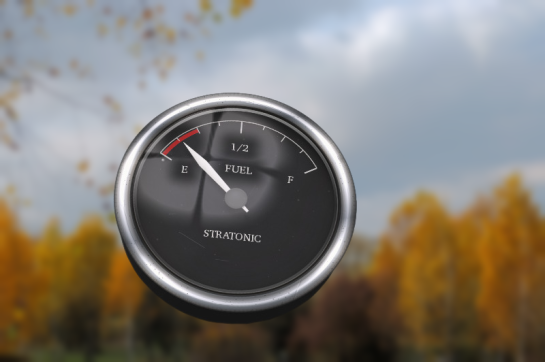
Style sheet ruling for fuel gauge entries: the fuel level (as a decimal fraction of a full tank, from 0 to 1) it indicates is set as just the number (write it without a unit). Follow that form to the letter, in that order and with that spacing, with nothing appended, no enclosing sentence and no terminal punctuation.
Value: 0.125
